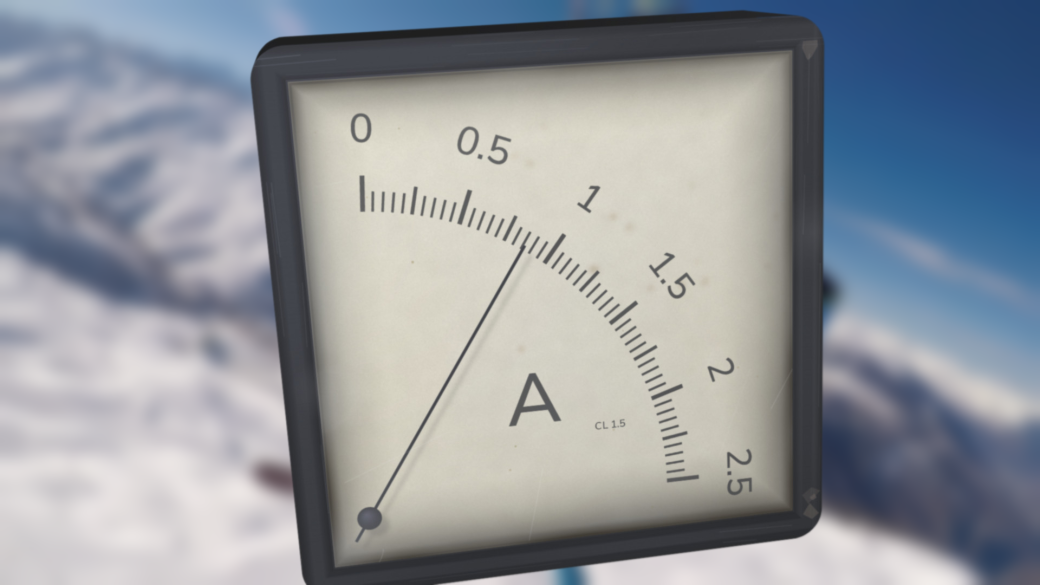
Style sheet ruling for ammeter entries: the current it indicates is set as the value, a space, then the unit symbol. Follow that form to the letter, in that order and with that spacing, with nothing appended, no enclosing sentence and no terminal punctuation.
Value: 0.85 A
